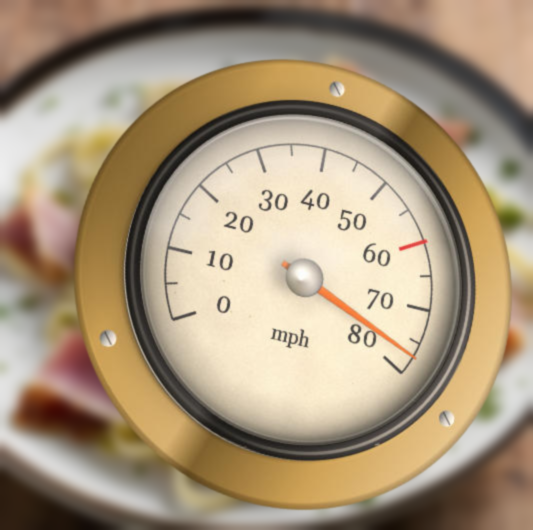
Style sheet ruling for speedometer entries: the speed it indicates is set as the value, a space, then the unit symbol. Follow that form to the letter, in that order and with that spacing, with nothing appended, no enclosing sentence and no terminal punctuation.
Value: 77.5 mph
